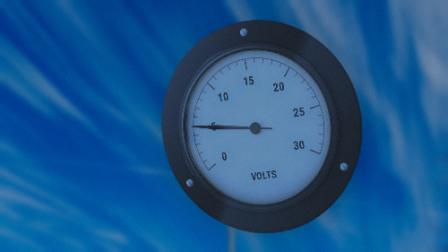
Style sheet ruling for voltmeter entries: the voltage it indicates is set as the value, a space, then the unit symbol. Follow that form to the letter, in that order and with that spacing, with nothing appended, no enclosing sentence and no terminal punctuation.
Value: 5 V
